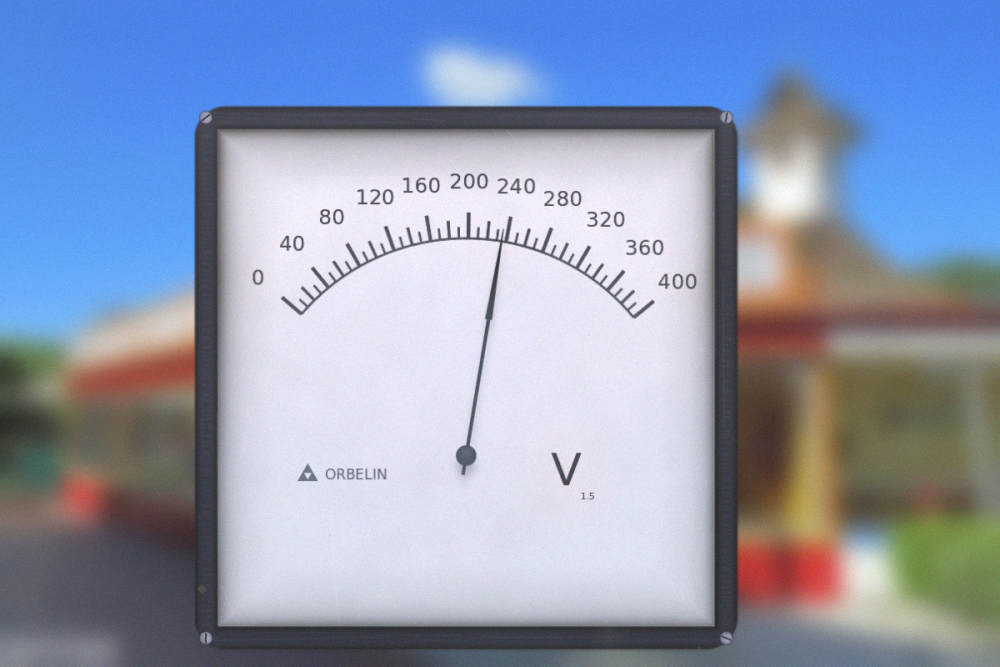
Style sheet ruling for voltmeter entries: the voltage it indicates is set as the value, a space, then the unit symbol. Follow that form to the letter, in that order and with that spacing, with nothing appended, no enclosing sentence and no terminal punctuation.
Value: 235 V
